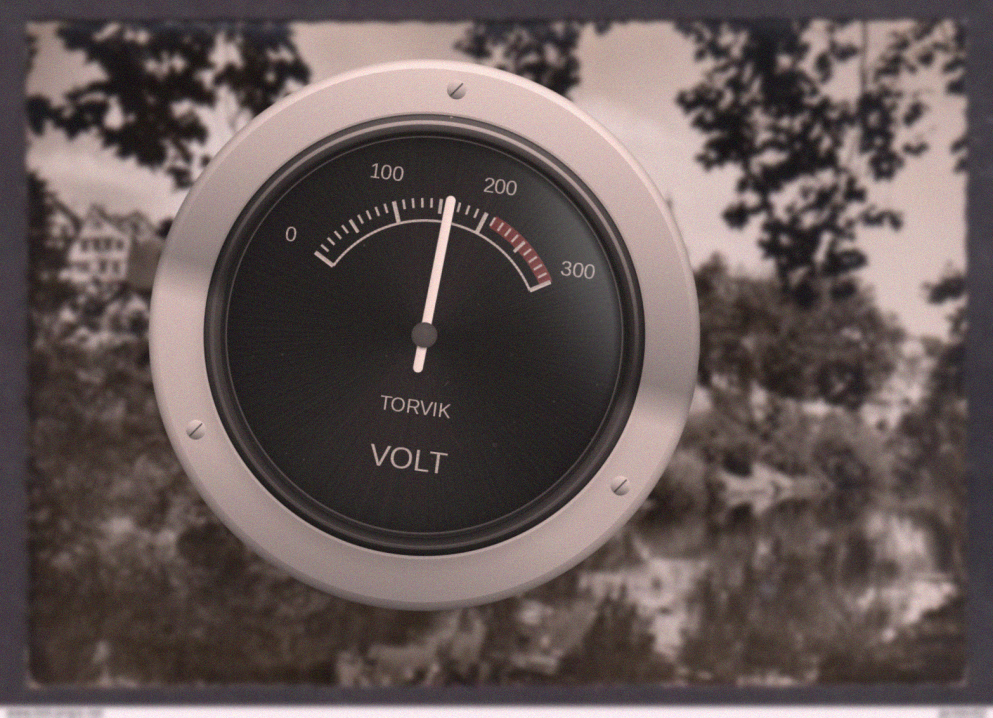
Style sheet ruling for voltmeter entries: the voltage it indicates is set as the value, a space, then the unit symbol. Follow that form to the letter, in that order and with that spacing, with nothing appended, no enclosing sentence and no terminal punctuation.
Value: 160 V
